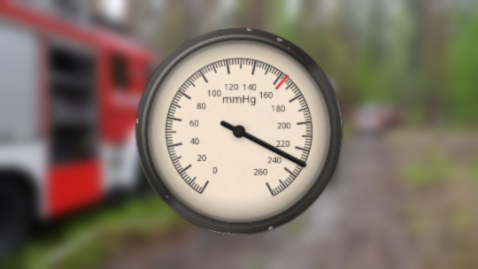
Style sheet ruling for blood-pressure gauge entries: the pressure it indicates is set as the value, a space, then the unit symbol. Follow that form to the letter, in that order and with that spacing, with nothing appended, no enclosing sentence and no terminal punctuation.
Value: 230 mmHg
